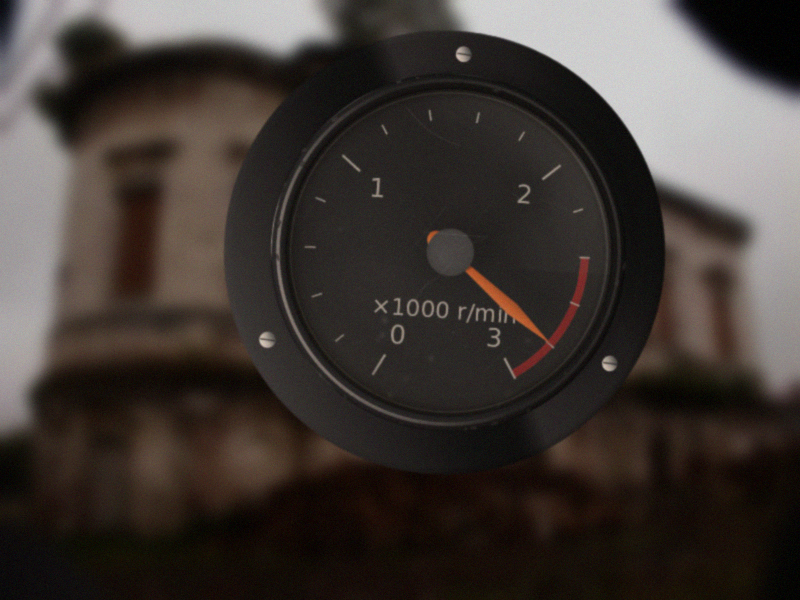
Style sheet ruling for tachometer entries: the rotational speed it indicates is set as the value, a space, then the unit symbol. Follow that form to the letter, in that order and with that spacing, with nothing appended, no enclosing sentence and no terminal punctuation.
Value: 2800 rpm
